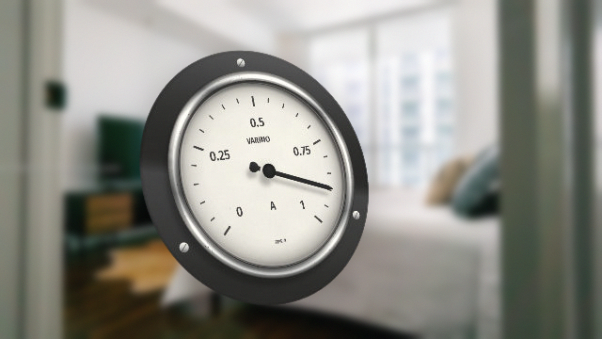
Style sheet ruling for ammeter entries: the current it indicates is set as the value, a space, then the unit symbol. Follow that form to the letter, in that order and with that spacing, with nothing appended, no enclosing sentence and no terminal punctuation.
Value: 0.9 A
